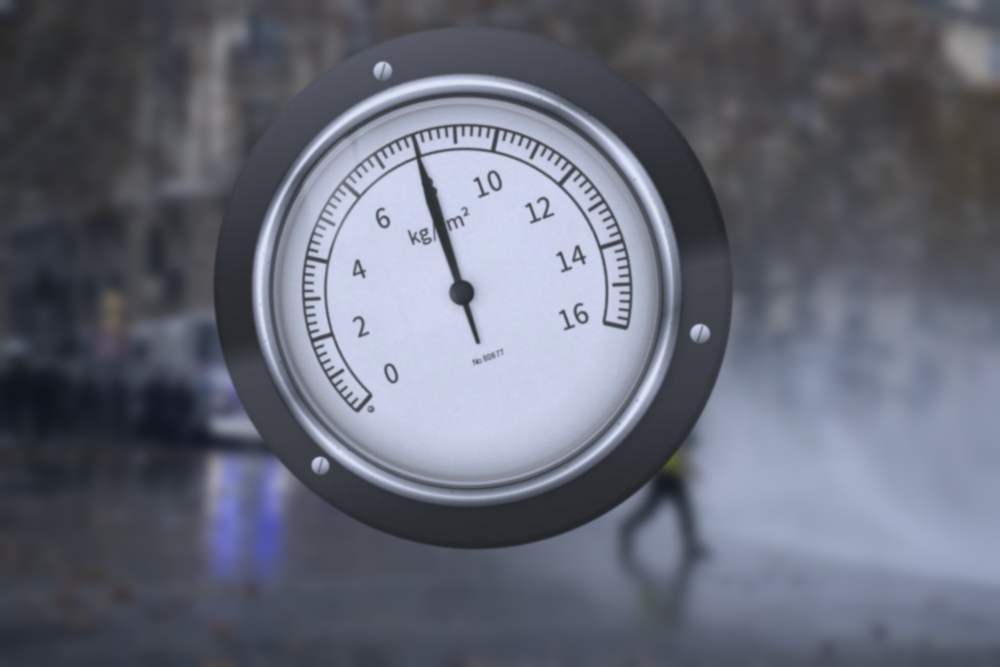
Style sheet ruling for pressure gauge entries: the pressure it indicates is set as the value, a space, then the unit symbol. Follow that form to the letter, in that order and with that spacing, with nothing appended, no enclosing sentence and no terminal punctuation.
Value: 8 kg/cm²
